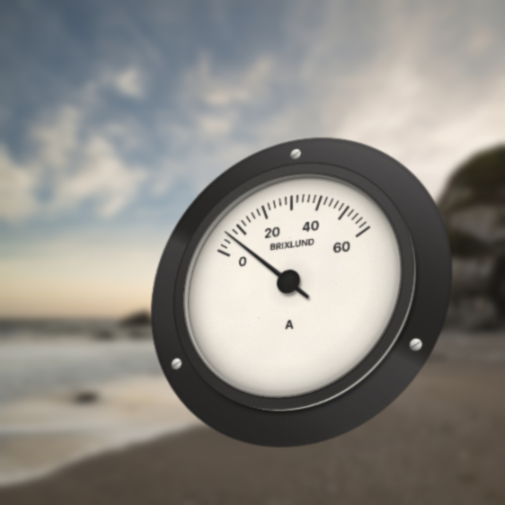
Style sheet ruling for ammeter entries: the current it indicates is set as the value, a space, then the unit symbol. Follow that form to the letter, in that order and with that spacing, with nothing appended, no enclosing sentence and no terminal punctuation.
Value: 6 A
